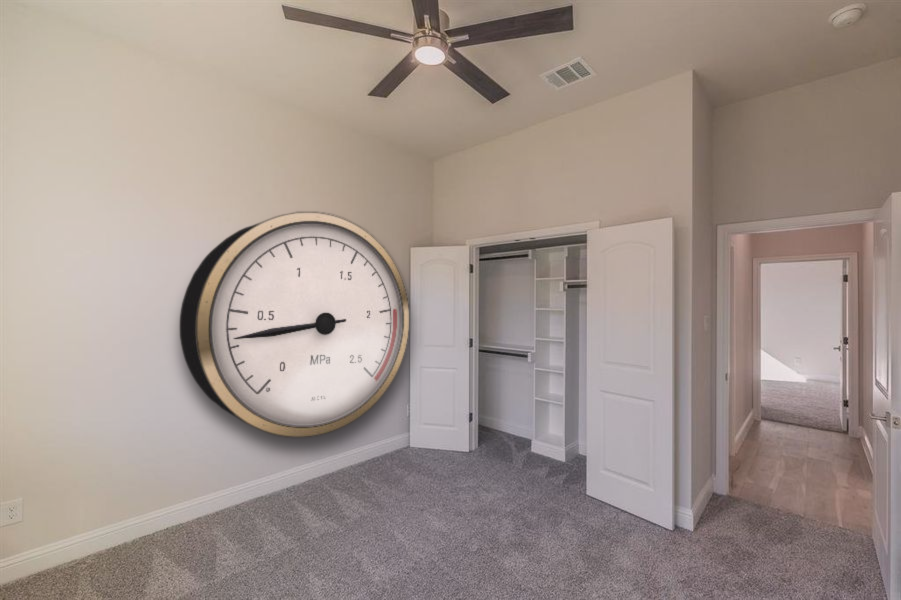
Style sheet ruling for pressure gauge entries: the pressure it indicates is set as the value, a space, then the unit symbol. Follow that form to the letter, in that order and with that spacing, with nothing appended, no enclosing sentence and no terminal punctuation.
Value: 0.35 MPa
